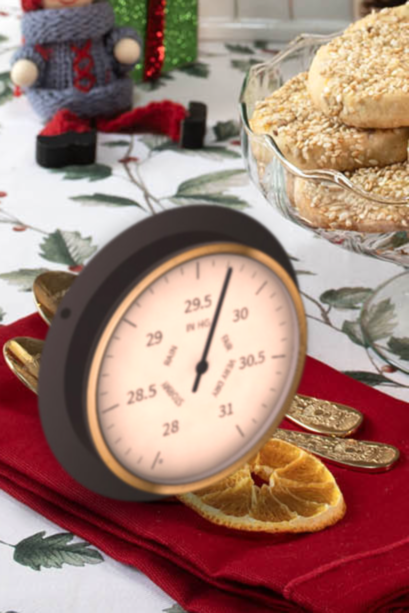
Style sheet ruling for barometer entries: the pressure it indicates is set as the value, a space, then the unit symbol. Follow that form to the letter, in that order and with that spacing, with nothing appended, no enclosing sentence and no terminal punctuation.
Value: 29.7 inHg
